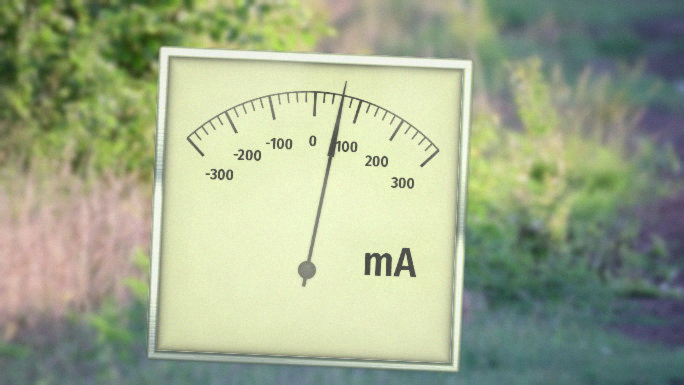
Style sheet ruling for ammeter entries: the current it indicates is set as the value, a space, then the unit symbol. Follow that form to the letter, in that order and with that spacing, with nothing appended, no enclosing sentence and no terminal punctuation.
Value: 60 mA
